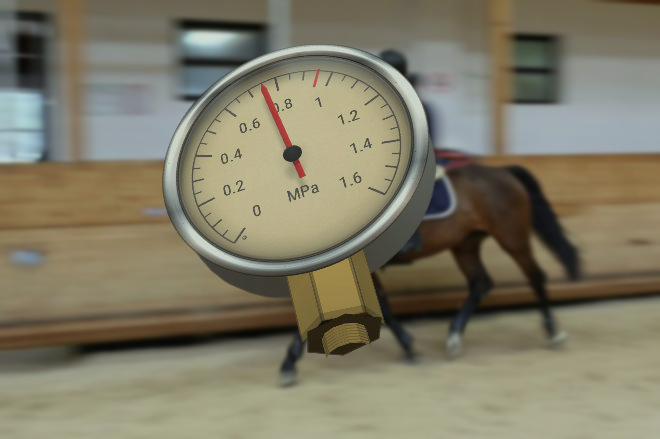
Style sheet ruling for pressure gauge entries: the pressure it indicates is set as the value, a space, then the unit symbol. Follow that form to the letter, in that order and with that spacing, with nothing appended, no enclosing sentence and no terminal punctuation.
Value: 0.75 MPa
